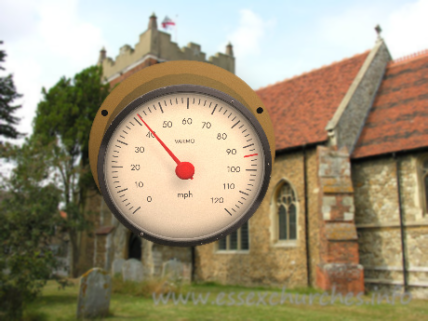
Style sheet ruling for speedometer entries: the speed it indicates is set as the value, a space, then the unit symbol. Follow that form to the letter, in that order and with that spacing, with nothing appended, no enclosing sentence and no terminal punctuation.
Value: 42 mph
